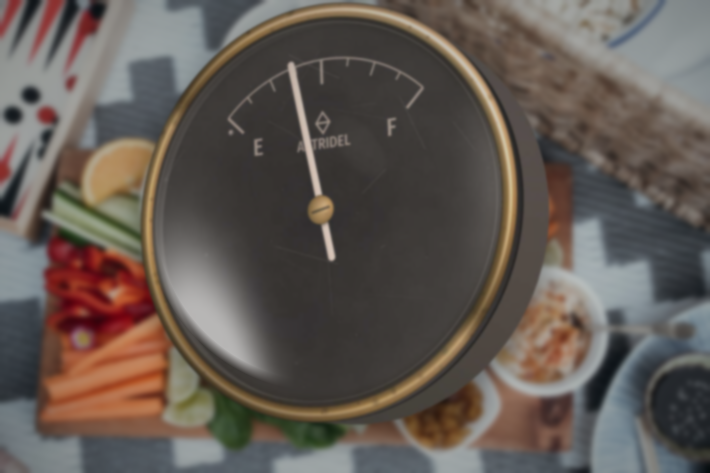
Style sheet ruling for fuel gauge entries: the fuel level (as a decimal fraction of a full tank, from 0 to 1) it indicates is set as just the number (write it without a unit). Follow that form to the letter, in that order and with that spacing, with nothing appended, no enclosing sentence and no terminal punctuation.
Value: 0.375
